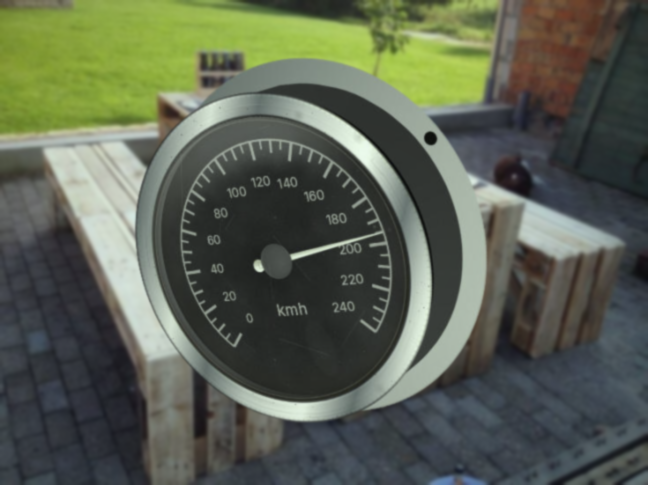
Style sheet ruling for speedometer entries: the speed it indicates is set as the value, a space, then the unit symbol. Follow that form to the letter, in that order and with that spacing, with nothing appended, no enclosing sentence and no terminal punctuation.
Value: 195 km/h
